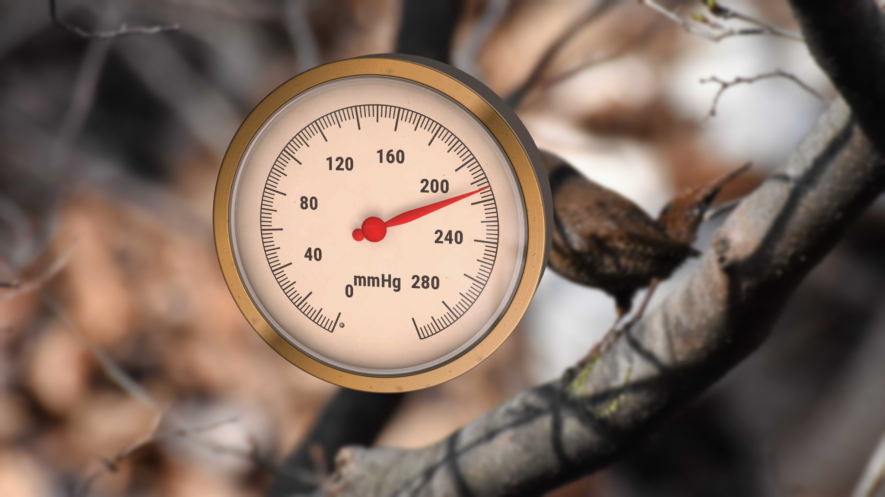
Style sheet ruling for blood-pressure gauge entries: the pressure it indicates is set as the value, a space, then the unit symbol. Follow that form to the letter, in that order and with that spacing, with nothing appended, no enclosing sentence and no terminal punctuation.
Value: 214 mmHg
